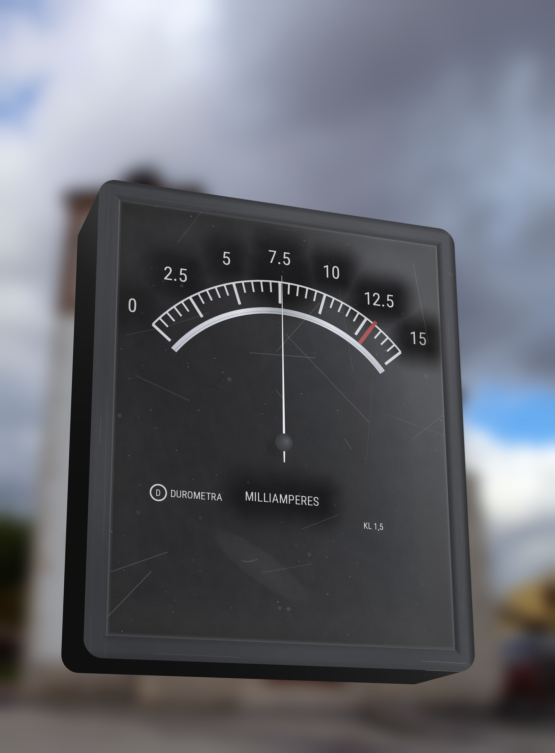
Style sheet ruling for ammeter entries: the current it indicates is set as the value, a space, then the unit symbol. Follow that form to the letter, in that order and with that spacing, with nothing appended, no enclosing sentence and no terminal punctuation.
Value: 7.5 mA
